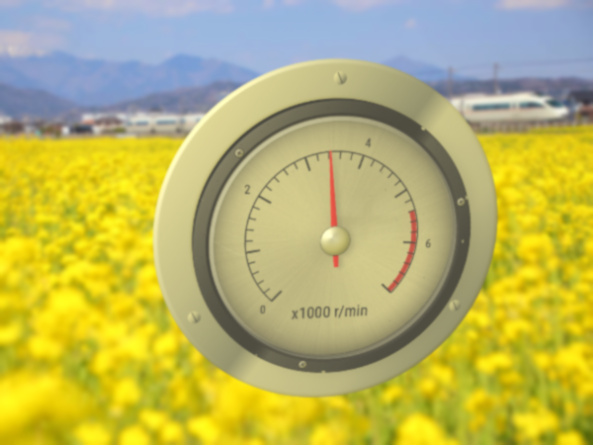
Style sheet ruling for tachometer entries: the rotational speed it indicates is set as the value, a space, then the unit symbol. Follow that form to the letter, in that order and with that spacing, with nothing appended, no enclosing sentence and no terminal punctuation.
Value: 3400 rpm
